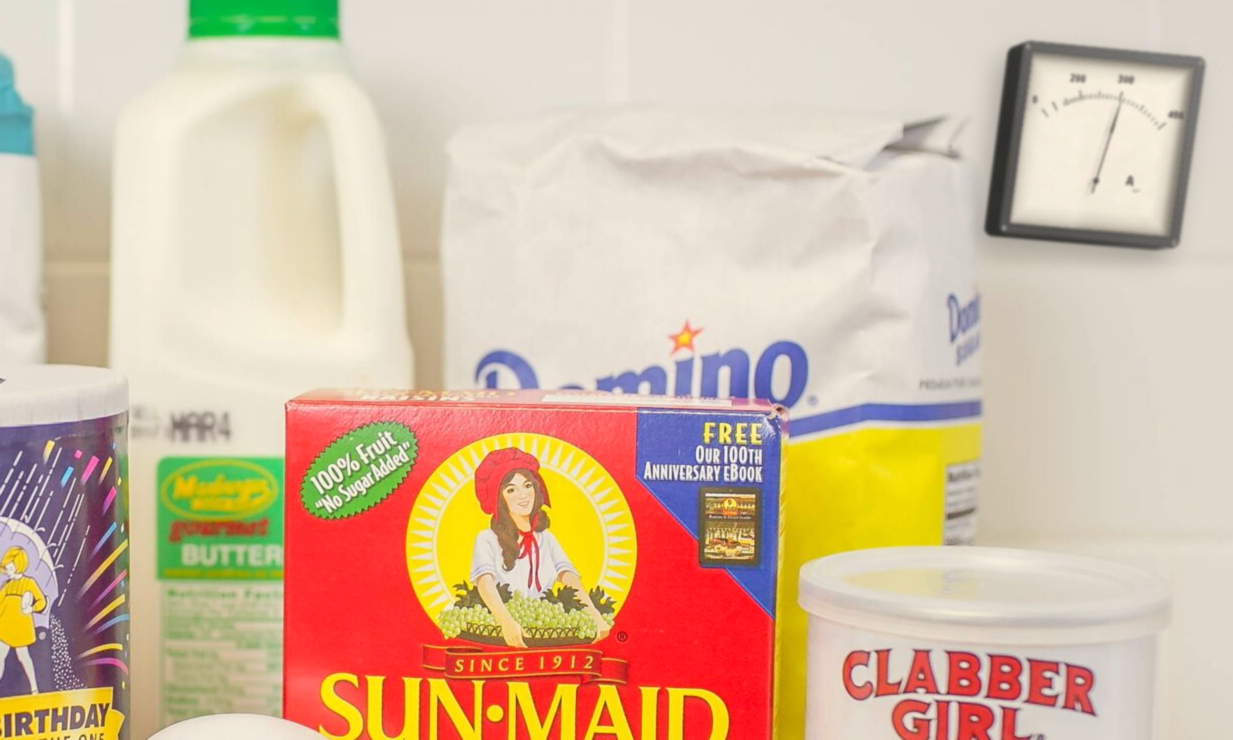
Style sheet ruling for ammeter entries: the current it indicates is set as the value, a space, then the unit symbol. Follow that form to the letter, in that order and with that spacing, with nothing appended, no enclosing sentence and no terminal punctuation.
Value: 300 A
